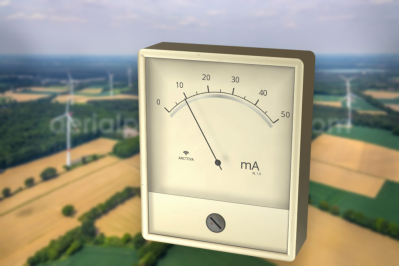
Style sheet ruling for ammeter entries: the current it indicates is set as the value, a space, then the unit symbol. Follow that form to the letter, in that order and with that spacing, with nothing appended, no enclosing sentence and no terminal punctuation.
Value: 10 mA
